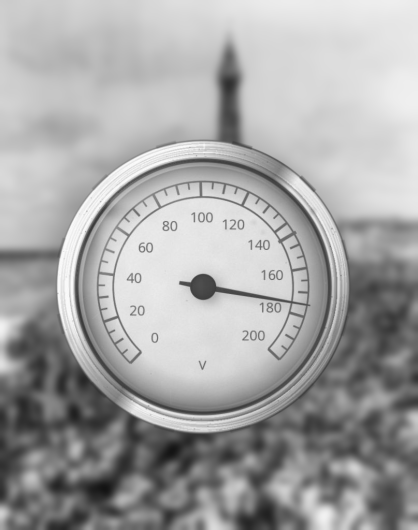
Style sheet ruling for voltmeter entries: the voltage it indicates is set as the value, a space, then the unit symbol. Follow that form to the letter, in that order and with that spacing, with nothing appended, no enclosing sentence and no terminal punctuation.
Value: 175 V
